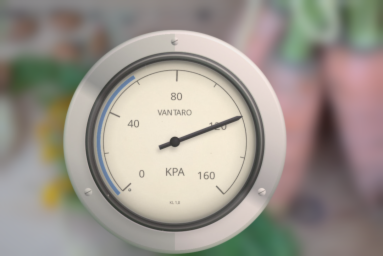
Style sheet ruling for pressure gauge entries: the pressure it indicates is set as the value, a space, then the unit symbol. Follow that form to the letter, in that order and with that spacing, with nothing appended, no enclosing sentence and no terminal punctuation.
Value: 120 kPa
